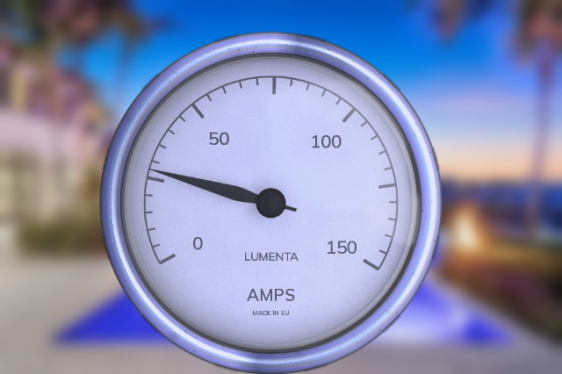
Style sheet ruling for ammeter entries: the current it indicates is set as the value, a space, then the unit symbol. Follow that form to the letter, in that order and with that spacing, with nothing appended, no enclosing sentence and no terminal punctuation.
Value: 27.5 A
